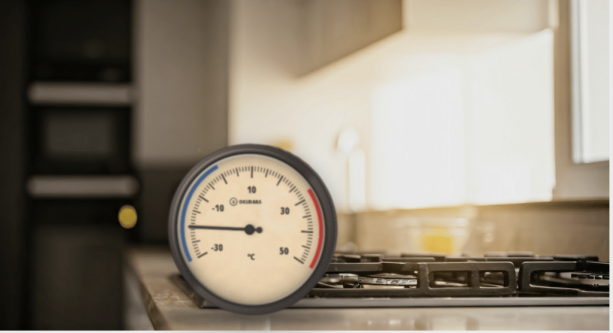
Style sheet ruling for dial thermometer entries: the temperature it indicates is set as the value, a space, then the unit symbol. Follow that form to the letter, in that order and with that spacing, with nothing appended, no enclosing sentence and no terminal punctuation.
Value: -20 °C
